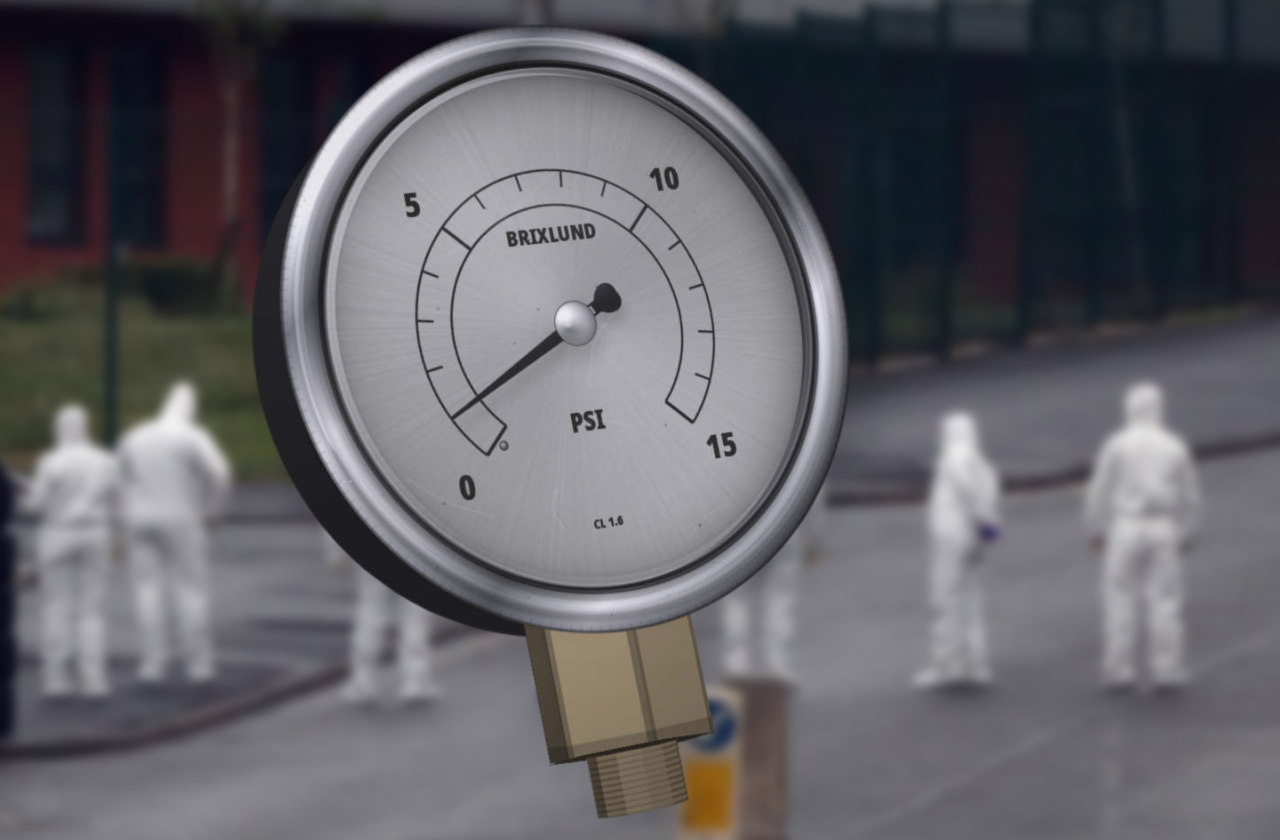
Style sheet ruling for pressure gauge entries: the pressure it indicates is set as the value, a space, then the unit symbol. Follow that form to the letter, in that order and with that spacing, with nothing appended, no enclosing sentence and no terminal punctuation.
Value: 1 psi
